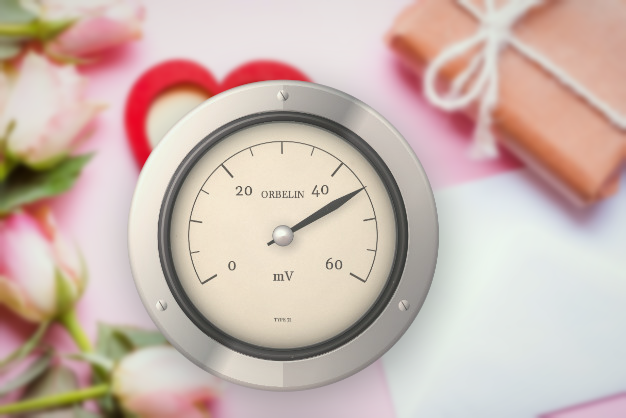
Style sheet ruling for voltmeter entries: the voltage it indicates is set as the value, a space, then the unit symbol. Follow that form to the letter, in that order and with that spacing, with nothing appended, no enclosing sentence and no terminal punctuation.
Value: 45 mV
